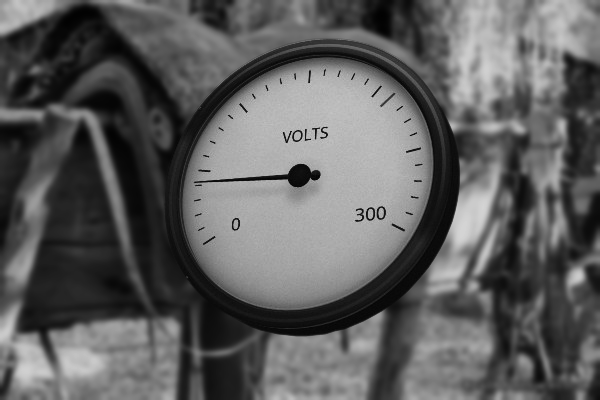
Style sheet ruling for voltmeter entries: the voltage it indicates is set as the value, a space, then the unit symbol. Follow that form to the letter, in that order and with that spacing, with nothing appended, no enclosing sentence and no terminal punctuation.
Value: 40 V
